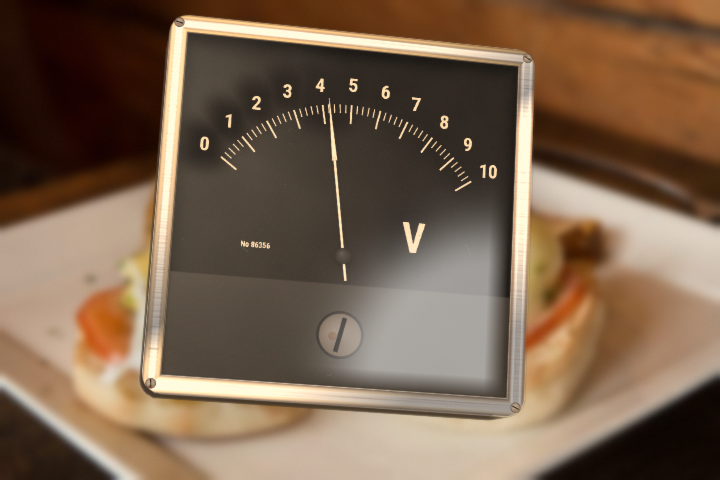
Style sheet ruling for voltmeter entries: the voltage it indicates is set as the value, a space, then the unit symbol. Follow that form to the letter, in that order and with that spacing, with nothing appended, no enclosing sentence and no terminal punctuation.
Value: 4.2 V
